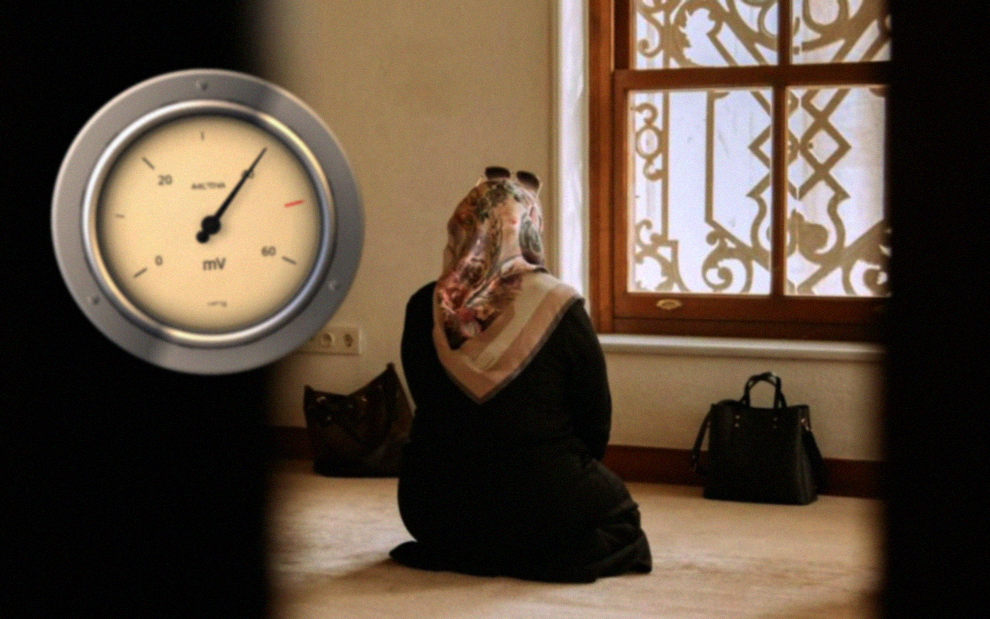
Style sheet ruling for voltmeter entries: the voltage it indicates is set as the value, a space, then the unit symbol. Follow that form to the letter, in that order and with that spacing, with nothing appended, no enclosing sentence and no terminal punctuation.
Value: 40 mV
